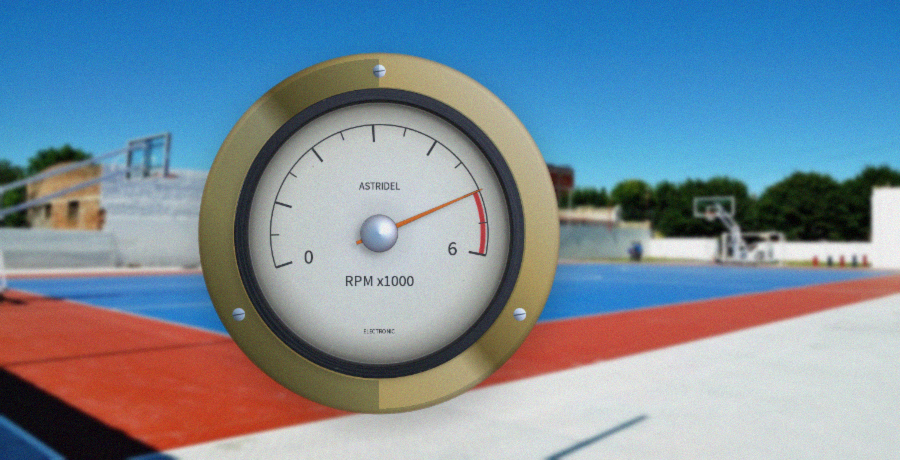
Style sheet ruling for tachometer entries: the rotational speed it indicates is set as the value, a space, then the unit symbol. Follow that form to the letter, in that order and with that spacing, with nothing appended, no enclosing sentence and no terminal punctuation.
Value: 5000 rpm
